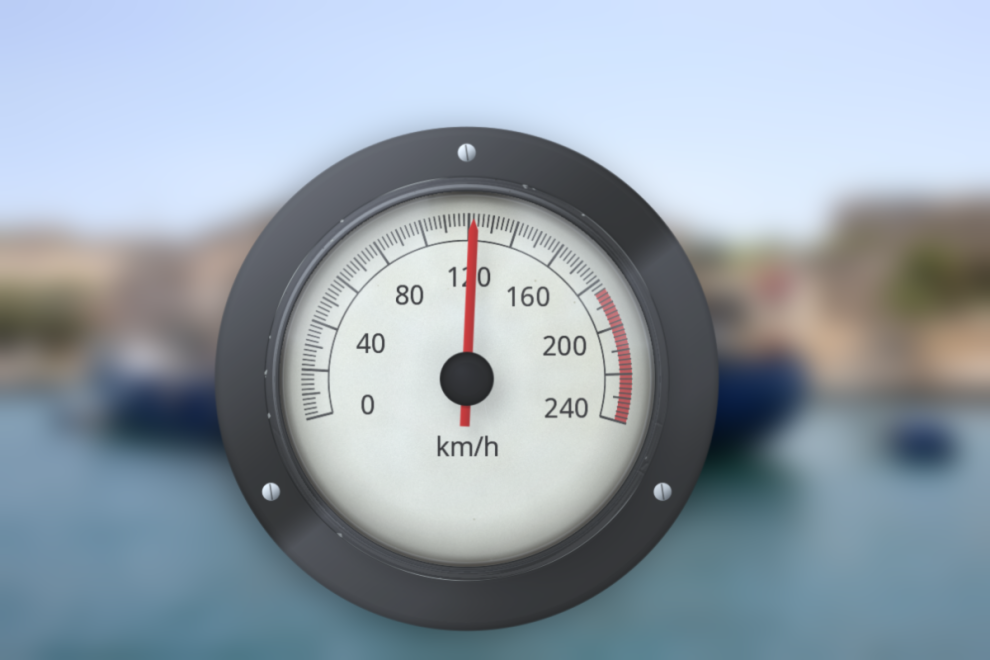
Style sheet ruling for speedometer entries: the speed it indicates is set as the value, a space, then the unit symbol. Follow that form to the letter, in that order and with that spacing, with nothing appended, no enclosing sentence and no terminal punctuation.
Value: 122 km/h
